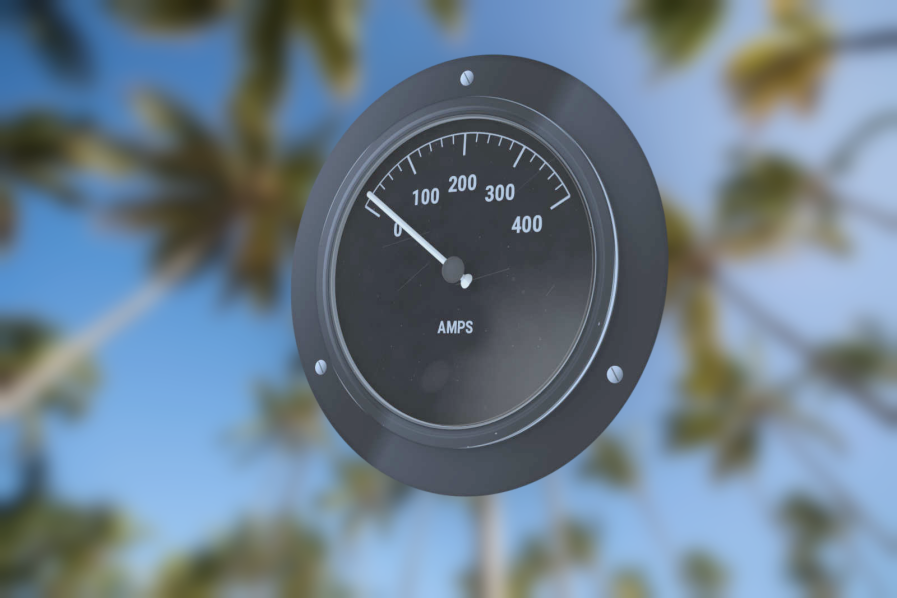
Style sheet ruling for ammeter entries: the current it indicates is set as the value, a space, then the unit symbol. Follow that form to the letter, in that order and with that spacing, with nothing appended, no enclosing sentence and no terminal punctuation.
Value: 20 A
